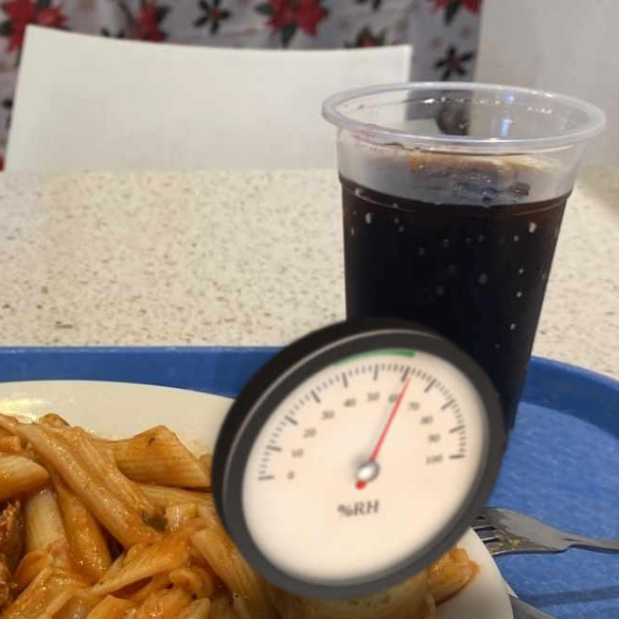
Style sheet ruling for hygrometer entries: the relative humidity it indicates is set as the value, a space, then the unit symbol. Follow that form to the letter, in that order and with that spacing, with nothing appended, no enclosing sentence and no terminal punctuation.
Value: 60 %
